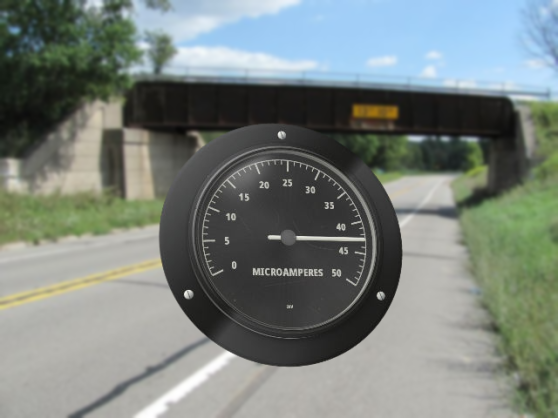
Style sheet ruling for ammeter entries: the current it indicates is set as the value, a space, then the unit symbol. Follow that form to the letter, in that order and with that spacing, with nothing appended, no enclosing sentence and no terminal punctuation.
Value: 43 µA
